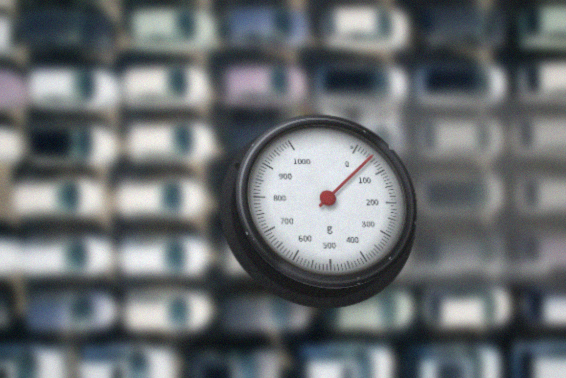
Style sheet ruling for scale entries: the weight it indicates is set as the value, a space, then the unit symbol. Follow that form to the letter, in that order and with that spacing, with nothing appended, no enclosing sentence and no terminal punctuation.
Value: 50 g
